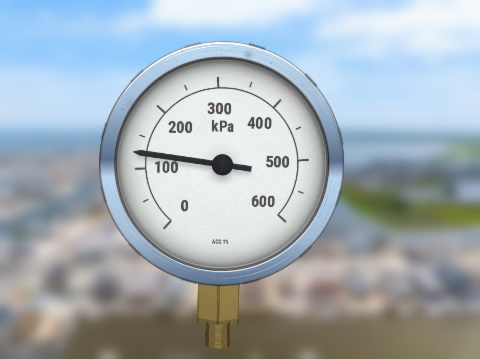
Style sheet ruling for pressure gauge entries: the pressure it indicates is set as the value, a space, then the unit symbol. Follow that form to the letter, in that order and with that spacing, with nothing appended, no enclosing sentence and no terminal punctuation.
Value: 125 kPa
